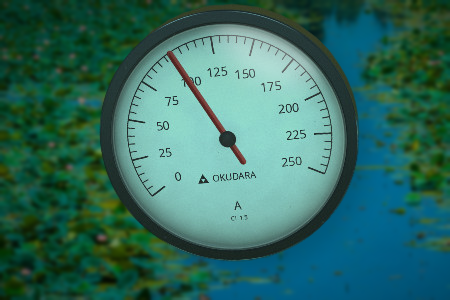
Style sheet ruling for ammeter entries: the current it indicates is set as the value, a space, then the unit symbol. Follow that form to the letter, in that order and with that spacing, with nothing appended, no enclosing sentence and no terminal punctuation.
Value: 100 A
